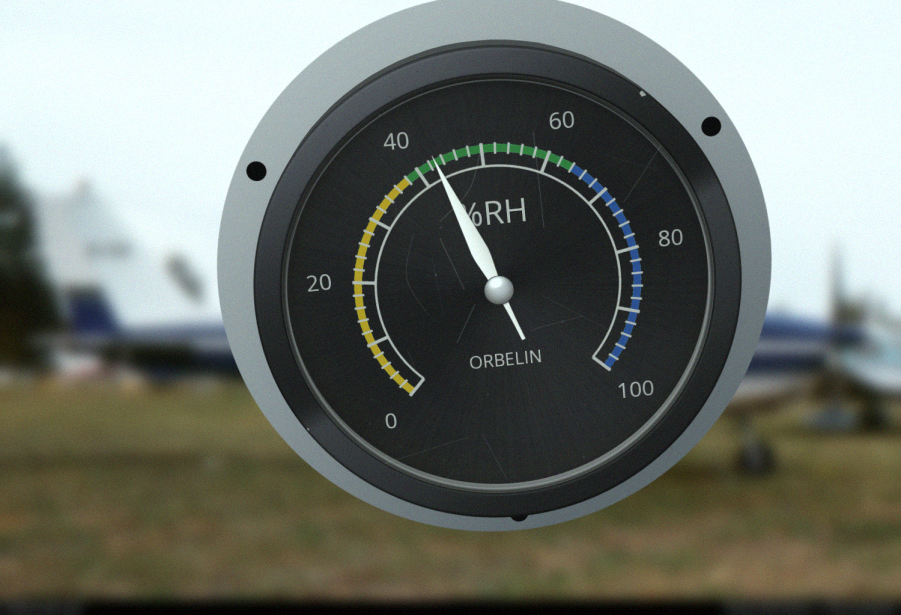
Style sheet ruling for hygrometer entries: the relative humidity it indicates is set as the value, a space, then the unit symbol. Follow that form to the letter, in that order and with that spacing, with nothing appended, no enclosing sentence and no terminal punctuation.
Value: 43 %
